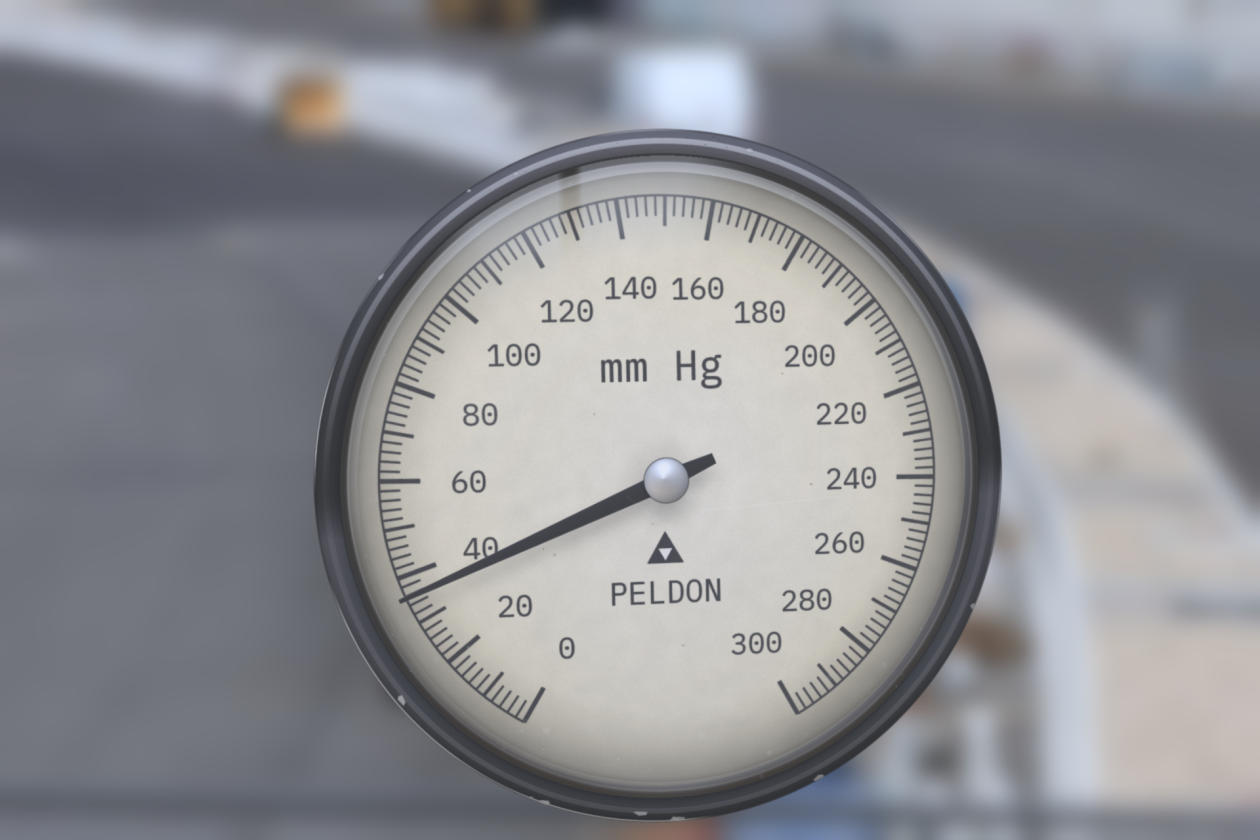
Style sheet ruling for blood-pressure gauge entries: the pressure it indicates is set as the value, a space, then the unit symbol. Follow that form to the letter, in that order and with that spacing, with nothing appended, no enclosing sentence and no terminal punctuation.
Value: 36 mmHg
